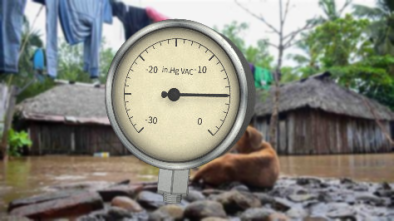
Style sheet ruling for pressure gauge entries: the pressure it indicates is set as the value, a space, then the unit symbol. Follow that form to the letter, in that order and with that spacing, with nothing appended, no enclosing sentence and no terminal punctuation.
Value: -5 inHg
